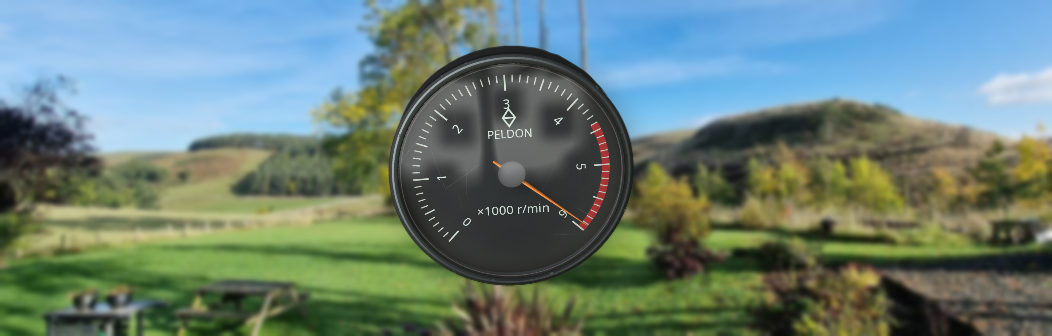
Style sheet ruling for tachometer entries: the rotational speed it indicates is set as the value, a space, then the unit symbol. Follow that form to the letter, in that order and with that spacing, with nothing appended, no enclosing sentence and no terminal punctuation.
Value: 5900 rpm
